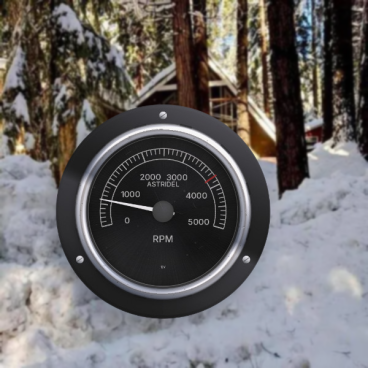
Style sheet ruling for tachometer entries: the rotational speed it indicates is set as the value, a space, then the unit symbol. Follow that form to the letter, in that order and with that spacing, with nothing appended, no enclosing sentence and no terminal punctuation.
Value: 600 rpm
